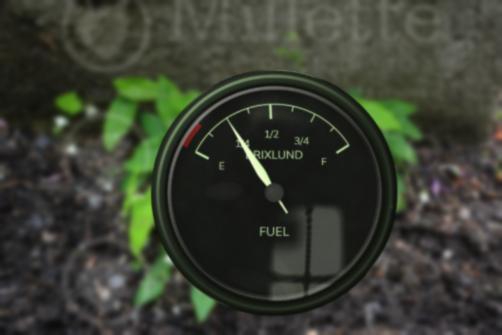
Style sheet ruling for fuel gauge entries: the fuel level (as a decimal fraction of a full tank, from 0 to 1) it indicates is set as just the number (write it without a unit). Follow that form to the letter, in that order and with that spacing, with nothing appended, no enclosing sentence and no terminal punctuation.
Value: 0.25
